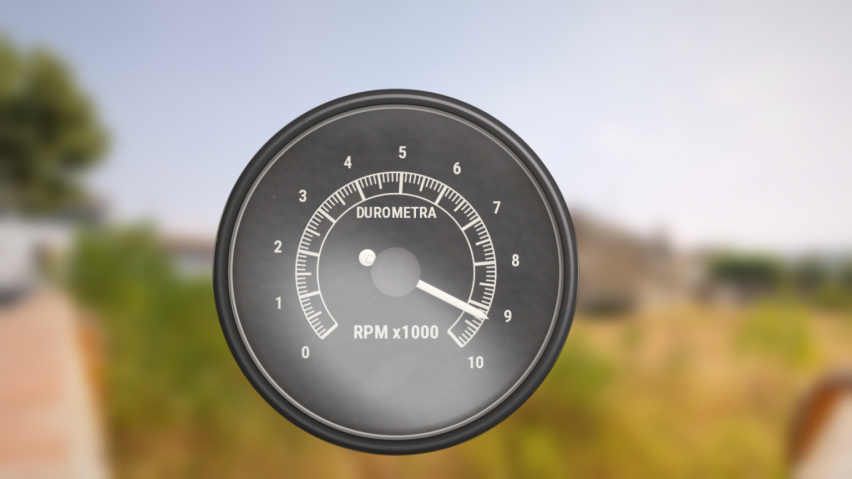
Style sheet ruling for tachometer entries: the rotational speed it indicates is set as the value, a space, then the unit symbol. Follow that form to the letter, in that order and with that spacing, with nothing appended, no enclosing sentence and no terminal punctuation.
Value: 9200 rpm
